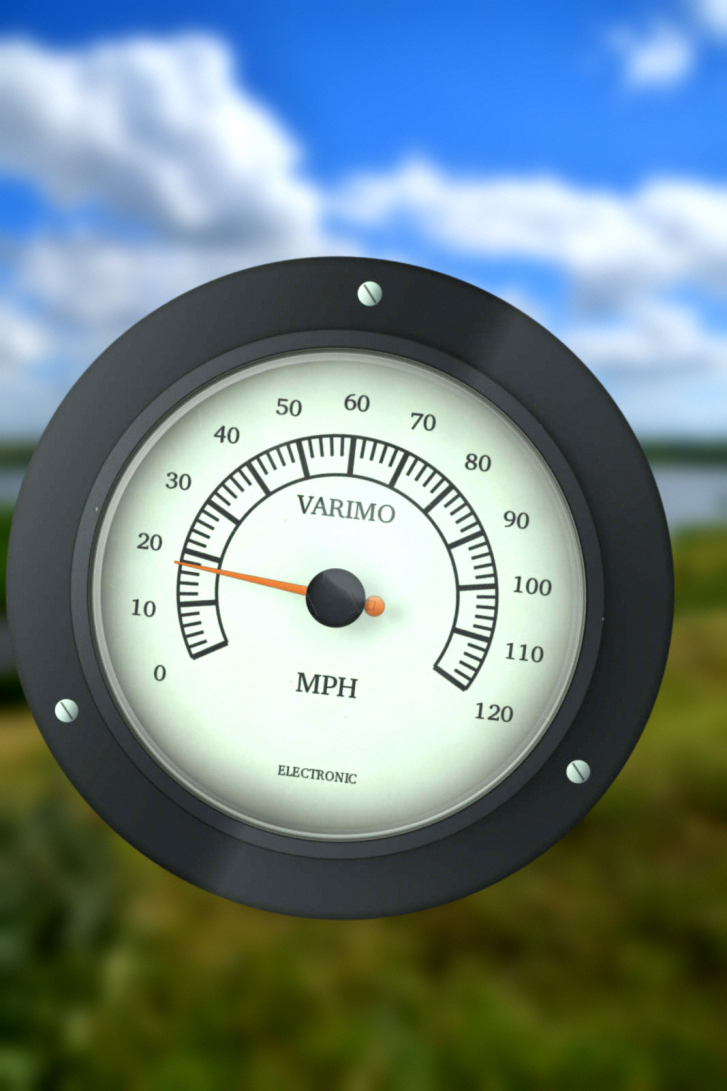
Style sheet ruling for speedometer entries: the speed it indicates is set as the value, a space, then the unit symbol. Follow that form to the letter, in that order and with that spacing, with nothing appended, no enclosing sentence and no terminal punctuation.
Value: 18 mph
